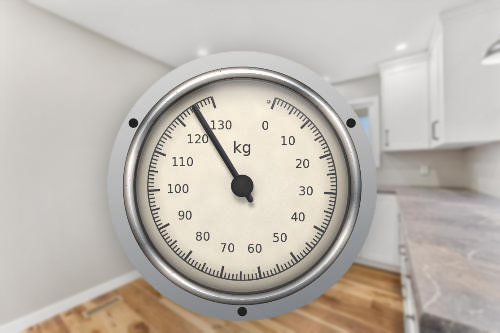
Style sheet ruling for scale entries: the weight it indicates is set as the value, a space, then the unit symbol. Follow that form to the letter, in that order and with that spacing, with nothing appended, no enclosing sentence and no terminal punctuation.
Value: 125 kg
